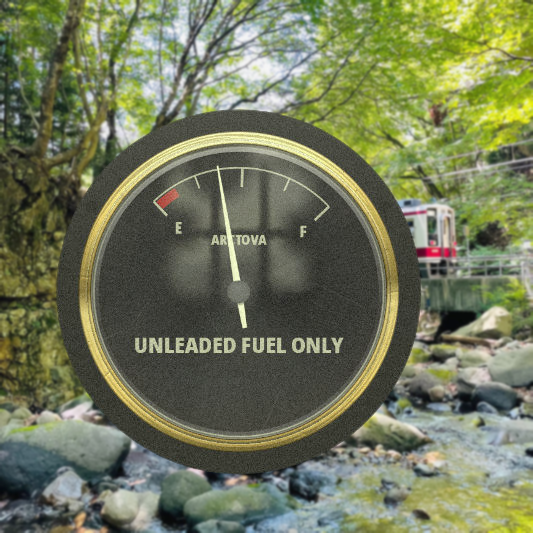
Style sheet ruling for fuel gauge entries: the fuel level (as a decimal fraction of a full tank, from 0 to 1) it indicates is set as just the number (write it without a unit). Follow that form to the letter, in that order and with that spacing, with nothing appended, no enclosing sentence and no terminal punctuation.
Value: 0.375
